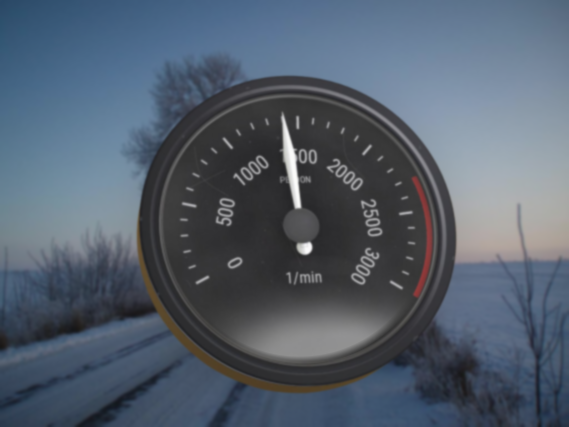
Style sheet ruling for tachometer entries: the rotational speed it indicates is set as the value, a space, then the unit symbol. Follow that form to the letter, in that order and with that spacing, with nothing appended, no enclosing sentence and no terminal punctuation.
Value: 1400 rpm
